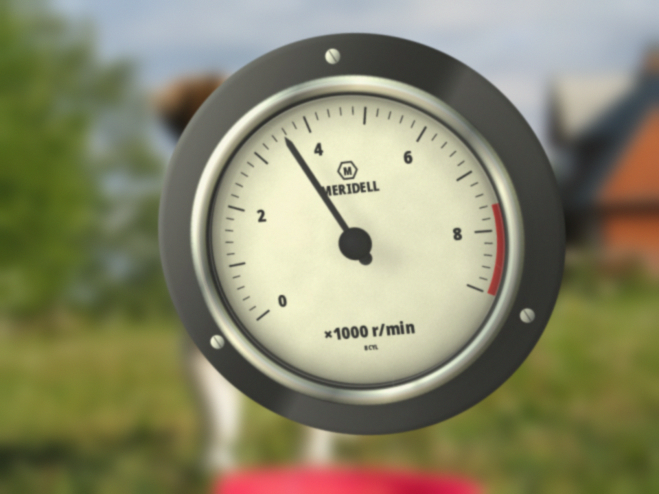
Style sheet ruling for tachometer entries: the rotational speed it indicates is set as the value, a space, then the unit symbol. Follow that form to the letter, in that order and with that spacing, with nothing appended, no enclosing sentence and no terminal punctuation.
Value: 3600 rpm
